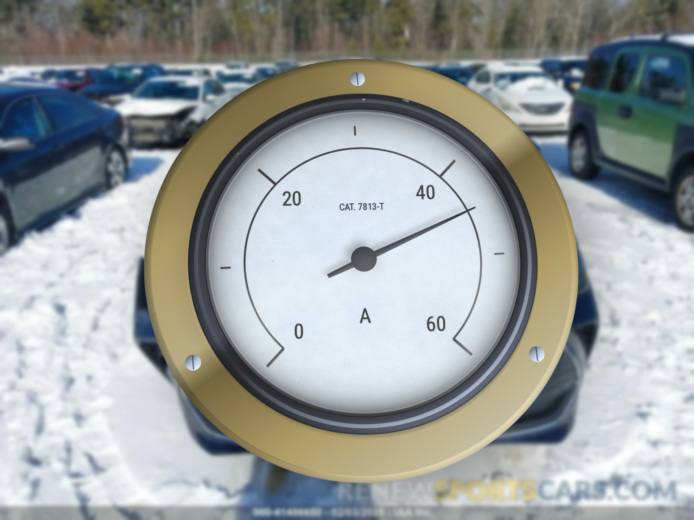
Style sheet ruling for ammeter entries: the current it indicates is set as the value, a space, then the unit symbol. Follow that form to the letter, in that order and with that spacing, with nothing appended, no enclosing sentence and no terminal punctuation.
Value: 45 A
